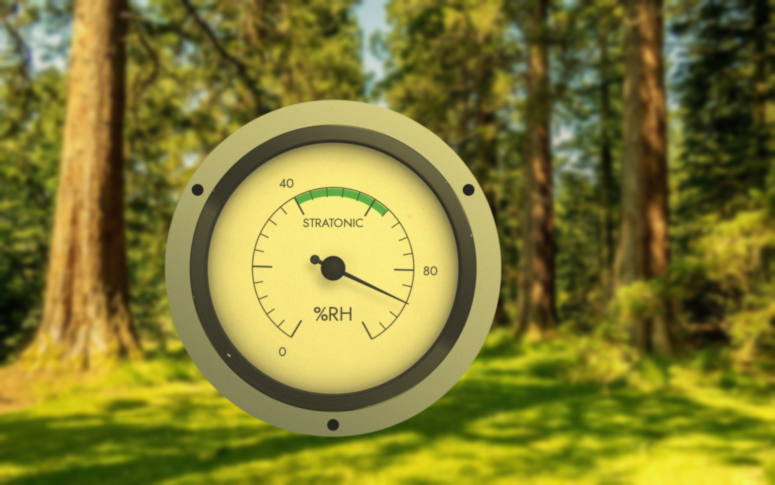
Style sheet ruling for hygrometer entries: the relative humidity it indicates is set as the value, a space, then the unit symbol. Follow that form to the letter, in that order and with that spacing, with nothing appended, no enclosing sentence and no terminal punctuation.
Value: 88 %
